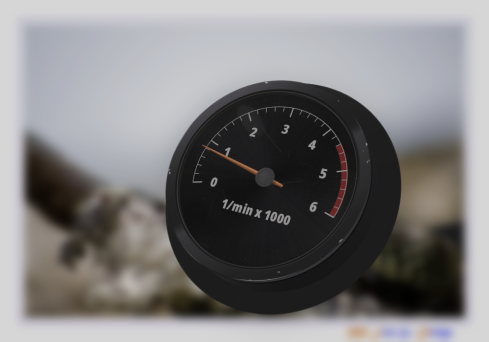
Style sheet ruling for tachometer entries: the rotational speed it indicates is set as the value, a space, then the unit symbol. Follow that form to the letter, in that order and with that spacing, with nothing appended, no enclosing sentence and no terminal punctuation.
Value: 800 rpm
